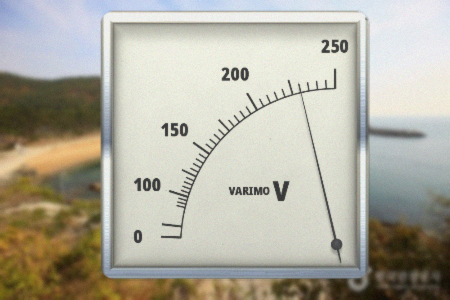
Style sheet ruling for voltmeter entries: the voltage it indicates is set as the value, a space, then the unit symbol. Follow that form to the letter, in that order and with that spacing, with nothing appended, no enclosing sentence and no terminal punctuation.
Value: 230 V
